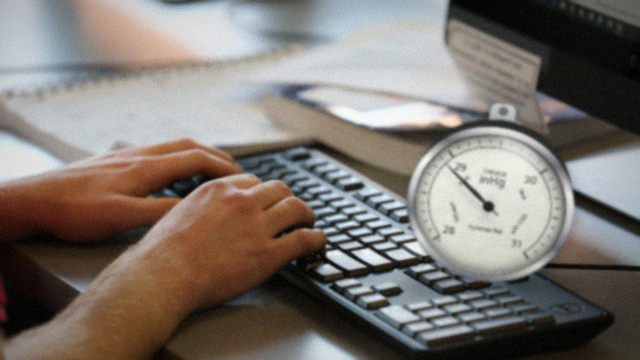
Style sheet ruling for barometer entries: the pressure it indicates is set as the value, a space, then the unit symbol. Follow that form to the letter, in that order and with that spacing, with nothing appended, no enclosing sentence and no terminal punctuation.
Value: 28.9 inHg
